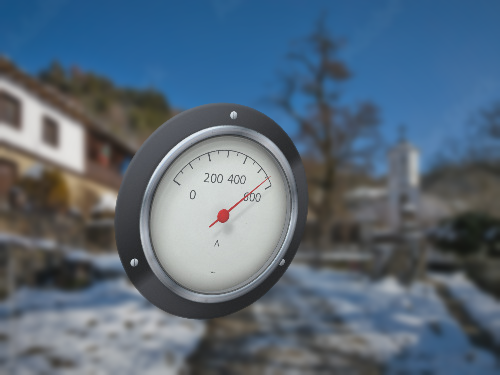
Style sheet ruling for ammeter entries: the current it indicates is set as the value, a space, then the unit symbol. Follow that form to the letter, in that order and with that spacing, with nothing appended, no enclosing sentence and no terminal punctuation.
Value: 550 A
